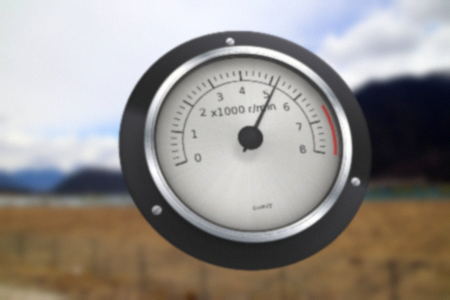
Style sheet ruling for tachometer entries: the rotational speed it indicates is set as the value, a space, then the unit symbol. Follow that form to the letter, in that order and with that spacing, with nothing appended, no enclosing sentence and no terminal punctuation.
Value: 5200 rpm
